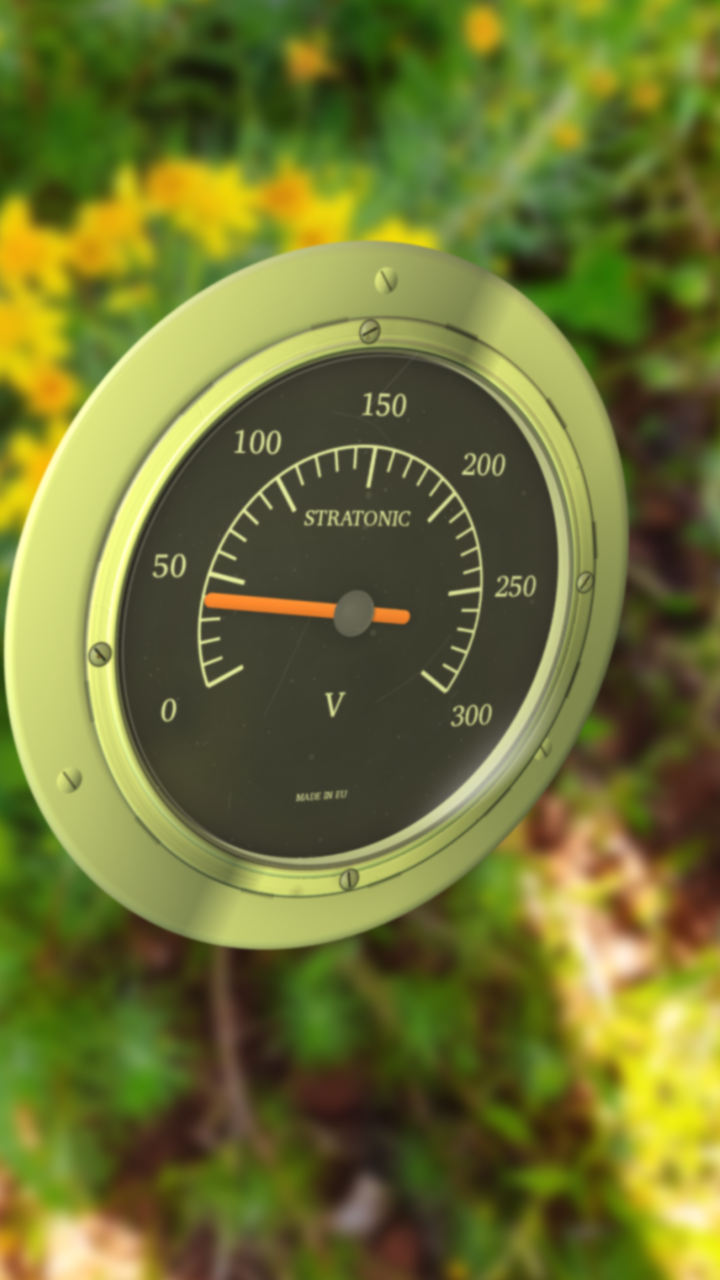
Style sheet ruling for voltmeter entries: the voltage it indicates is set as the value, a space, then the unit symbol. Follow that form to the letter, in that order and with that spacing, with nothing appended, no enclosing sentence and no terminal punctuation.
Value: 40 V
